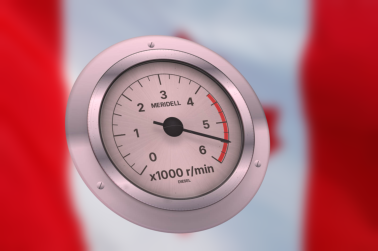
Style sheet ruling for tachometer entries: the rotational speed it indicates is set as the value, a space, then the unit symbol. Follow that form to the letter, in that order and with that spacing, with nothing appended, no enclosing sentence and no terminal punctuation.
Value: 5500 rpm
